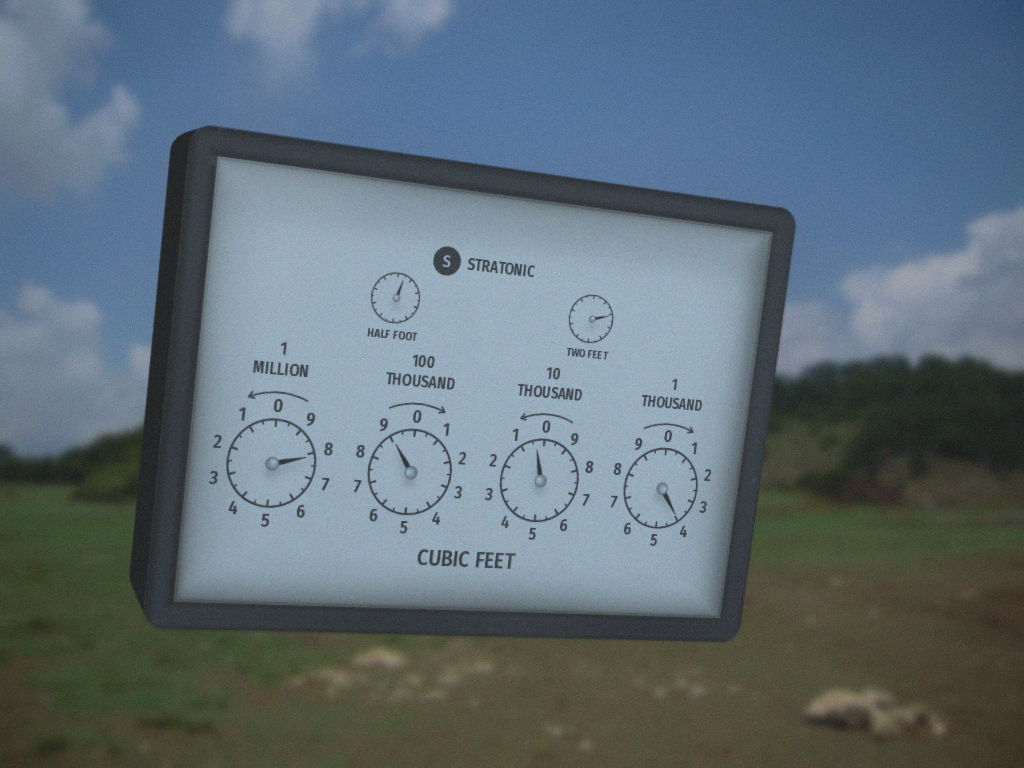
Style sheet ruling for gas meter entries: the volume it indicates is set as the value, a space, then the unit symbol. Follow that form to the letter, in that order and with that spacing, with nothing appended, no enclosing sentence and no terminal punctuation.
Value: 790400 ft³
